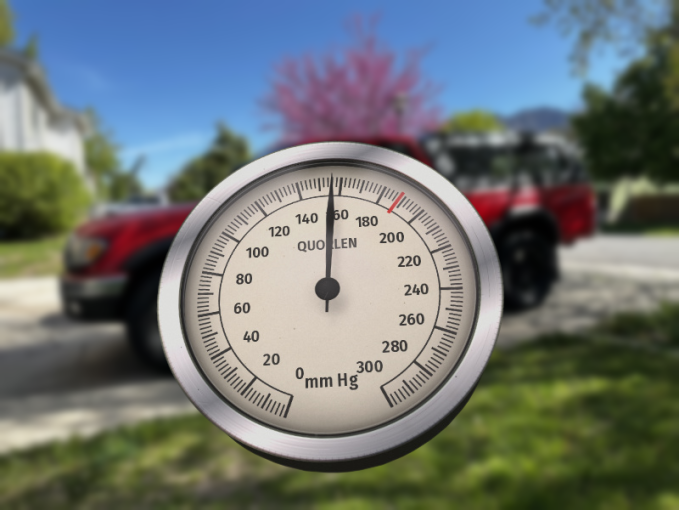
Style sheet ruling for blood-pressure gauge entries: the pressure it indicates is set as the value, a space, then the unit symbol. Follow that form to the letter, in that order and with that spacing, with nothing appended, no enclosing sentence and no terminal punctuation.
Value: 156 mmHg
